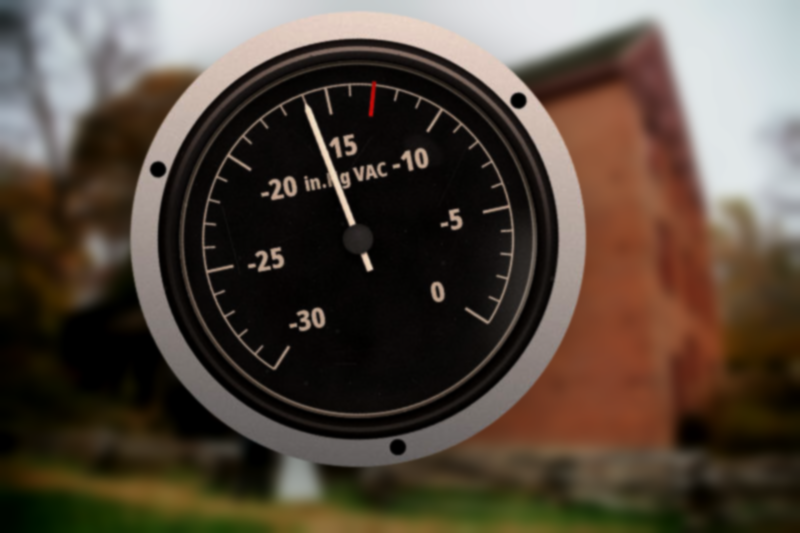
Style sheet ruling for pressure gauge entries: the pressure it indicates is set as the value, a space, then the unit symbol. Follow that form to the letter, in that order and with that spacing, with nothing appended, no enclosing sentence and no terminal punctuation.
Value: -16 inHg
